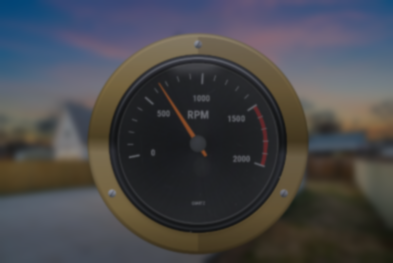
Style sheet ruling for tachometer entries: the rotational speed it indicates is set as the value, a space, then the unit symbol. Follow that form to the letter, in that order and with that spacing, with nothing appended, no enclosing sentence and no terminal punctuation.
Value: 650 rpm
